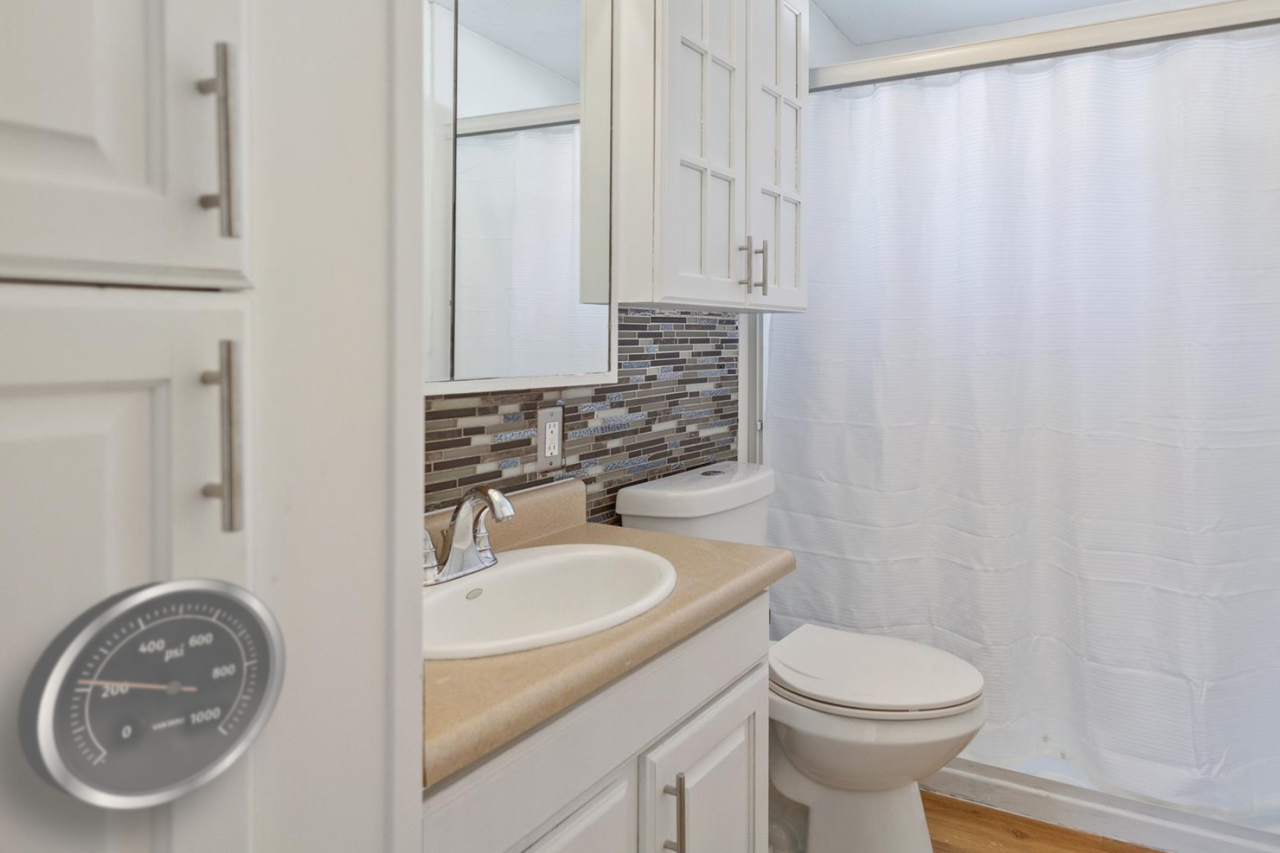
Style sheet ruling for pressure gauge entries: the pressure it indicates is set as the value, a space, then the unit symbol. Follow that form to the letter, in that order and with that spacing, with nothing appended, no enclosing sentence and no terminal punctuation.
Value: 220 psi
